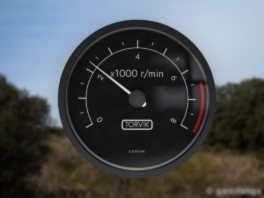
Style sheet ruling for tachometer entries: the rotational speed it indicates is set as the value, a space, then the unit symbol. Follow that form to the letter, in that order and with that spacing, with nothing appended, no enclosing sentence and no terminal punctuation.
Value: 2250 rpm
